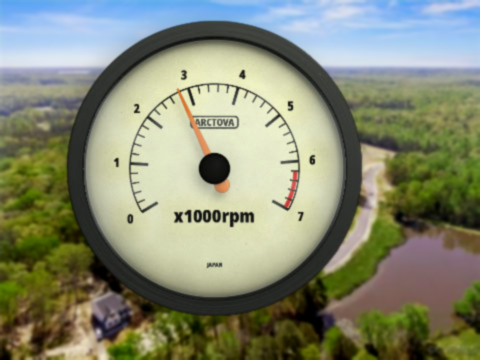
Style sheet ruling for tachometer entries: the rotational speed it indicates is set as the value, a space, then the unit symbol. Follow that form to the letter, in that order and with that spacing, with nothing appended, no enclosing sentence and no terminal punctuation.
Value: 2800 rpm
